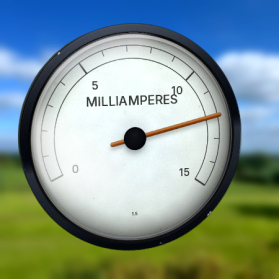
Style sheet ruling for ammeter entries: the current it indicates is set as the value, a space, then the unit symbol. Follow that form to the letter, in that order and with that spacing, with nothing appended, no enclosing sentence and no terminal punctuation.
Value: 12 mA
